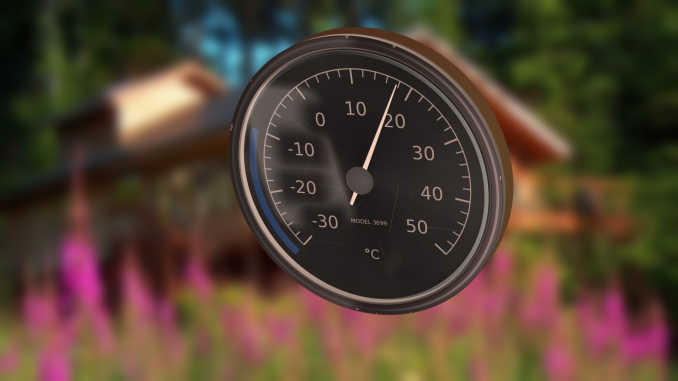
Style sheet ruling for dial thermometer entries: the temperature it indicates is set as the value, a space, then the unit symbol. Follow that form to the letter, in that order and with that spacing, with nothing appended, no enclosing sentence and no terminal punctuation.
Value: 18 °C
